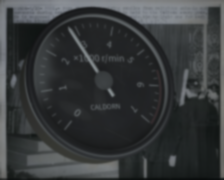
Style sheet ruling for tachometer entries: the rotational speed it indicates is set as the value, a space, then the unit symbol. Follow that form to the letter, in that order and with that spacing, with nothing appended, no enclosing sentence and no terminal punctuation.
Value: 2800 rpm
